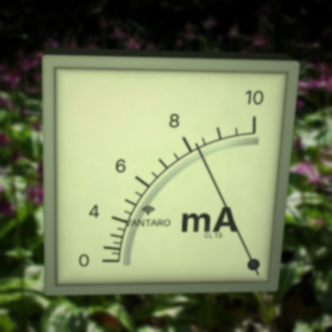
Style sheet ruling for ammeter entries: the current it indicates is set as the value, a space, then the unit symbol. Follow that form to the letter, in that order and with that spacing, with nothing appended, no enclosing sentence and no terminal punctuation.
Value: 8.25 mA
